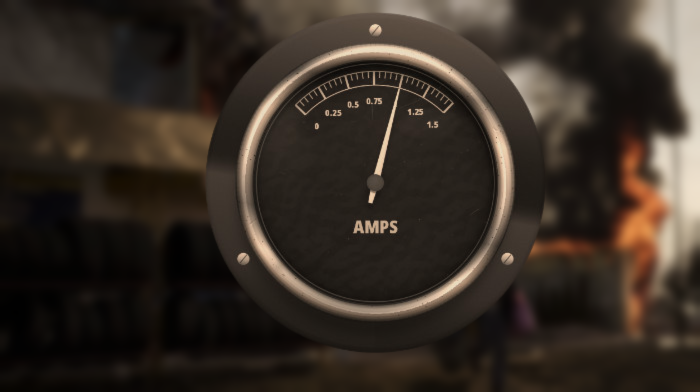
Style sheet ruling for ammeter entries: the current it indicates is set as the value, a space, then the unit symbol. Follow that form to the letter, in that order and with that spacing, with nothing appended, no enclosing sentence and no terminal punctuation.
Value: 1 A
